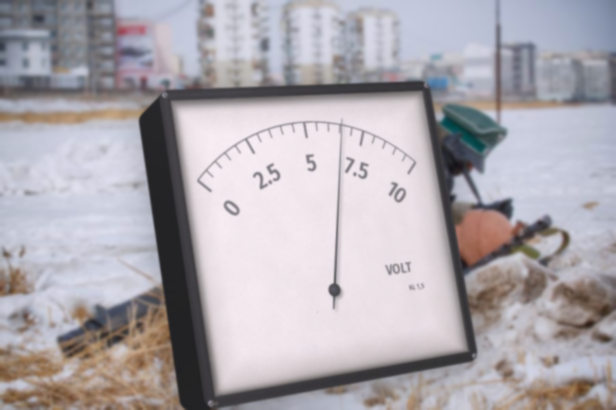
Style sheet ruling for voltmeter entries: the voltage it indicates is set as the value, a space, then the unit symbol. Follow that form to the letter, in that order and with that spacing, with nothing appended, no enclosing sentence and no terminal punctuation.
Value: 6.5 V
